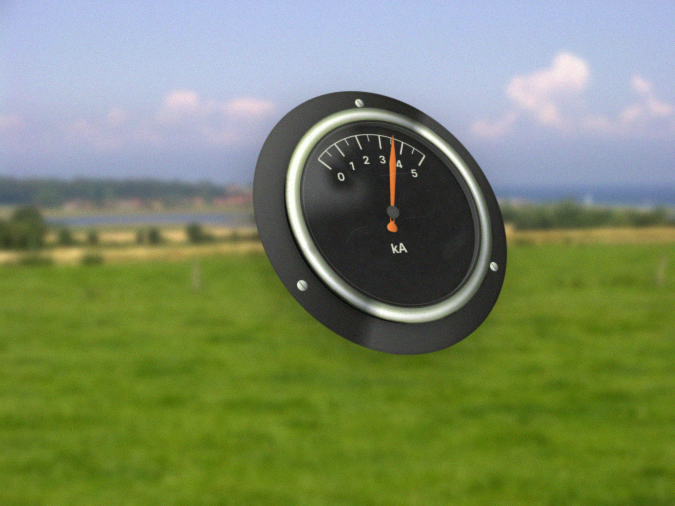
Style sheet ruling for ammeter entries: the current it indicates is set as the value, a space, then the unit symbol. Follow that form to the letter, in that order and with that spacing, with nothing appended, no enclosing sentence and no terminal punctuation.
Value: 3.5 kA
